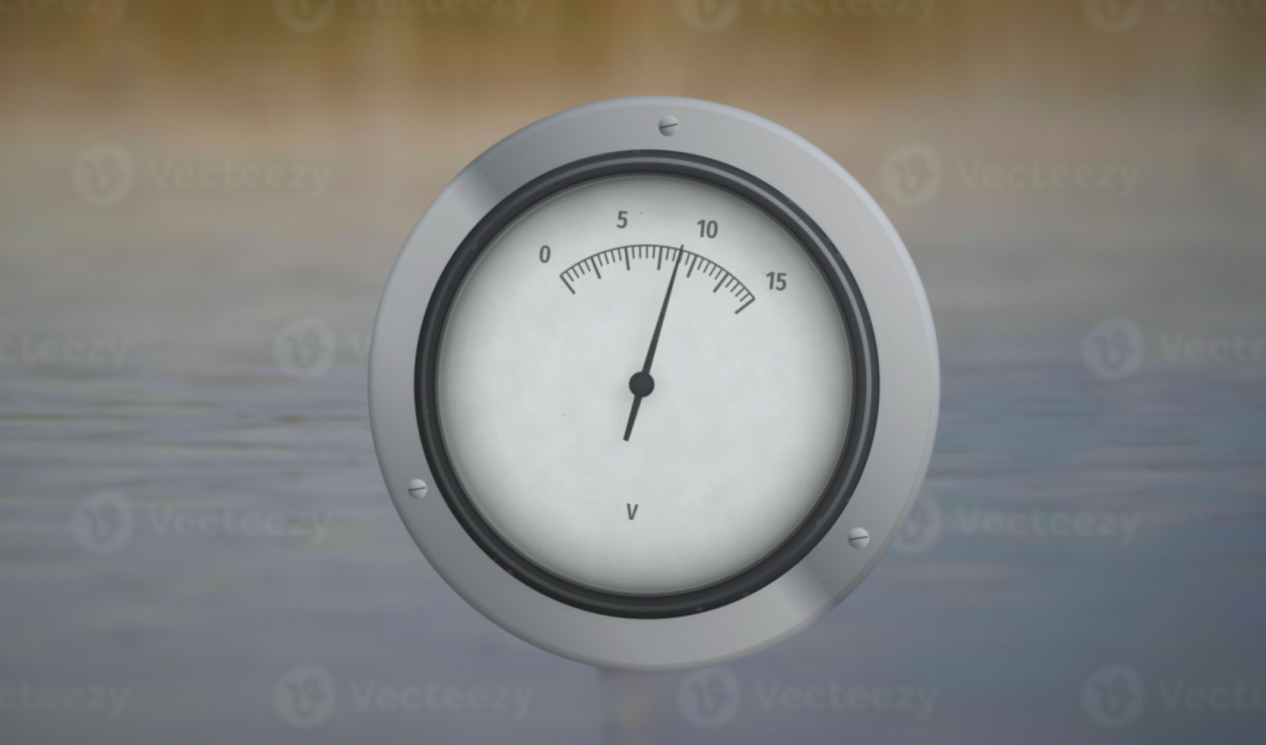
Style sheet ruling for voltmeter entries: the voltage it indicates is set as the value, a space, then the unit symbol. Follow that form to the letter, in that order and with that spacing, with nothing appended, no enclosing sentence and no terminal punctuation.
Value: 9 V
